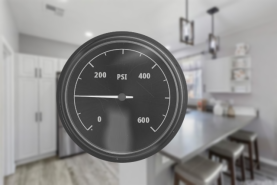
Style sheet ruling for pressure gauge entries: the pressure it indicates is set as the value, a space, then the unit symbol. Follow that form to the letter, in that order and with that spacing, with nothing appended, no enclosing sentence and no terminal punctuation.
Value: 100 psi
